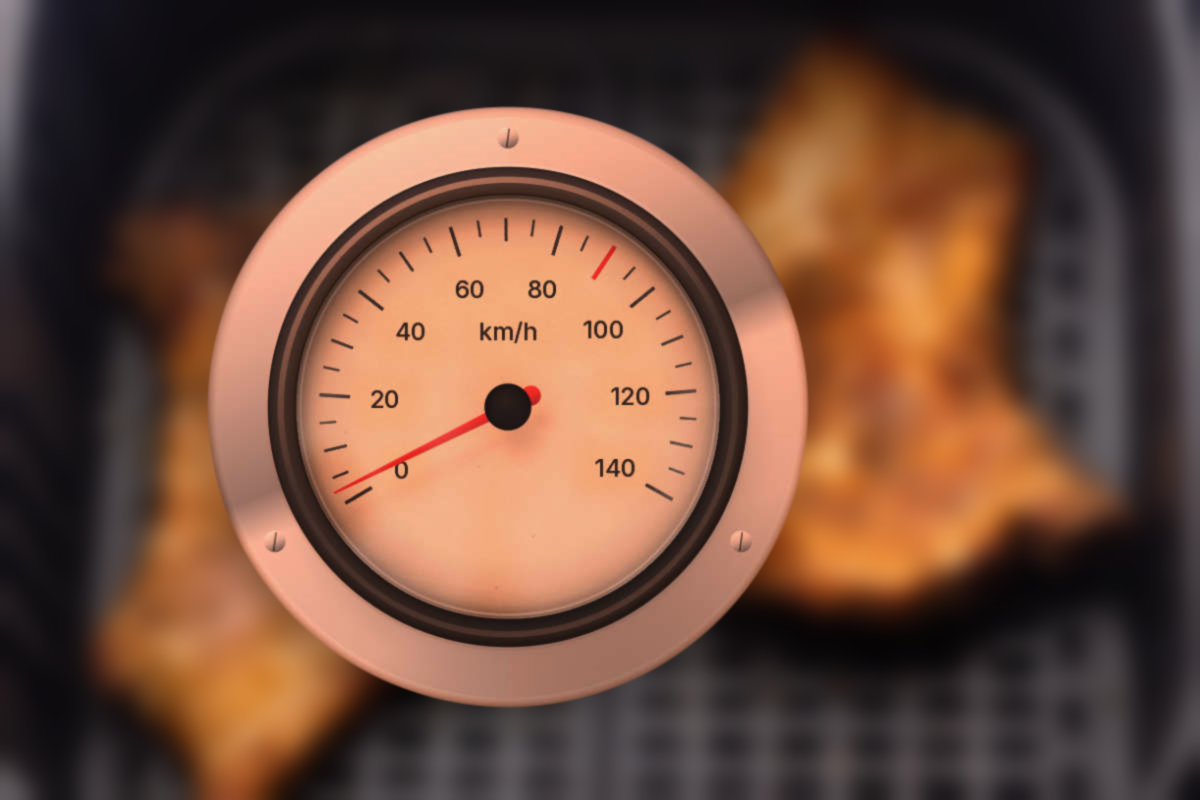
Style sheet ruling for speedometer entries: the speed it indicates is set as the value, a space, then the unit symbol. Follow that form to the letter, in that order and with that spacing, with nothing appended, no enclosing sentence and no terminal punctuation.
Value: 2.5 km/h
